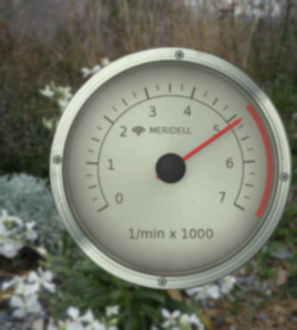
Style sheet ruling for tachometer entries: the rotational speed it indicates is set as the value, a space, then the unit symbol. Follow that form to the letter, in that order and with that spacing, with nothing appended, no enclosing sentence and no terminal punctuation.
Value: 5125 rpm
